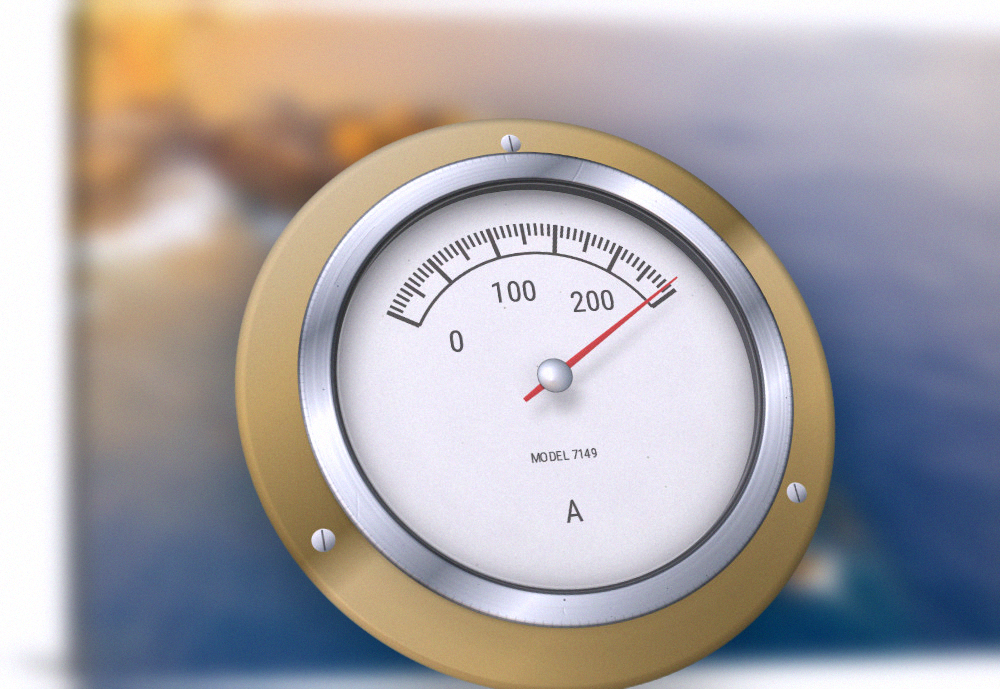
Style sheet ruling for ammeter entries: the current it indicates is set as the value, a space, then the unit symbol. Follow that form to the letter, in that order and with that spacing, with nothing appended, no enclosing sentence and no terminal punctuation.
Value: 245 A
